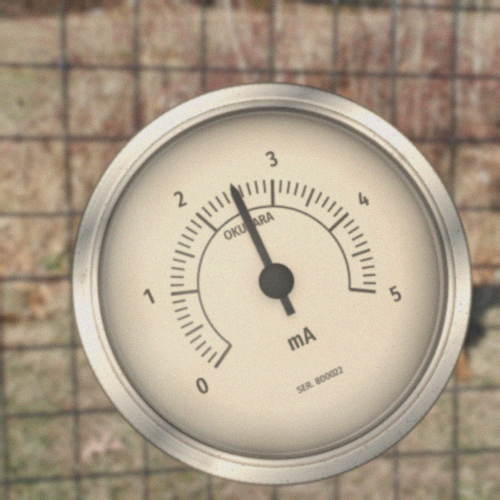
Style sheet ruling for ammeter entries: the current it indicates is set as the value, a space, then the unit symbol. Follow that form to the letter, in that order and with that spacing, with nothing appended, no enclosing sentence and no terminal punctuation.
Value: 2.5 mA
